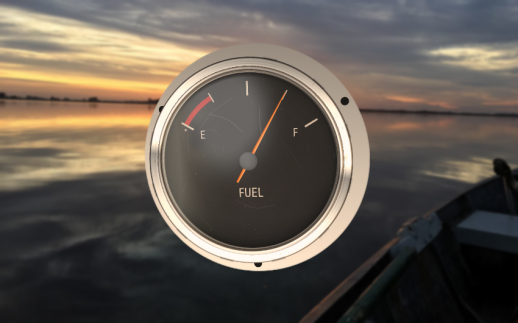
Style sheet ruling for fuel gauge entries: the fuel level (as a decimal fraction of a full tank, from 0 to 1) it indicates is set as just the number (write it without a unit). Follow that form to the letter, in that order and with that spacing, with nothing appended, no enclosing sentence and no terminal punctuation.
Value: 0.75
